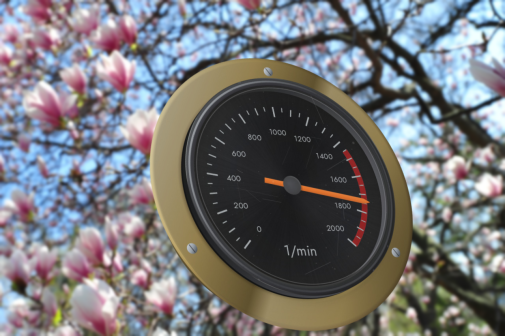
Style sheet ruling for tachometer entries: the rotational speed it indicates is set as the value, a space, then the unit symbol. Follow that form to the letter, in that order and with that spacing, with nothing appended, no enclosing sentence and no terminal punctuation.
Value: 1750 rpm
